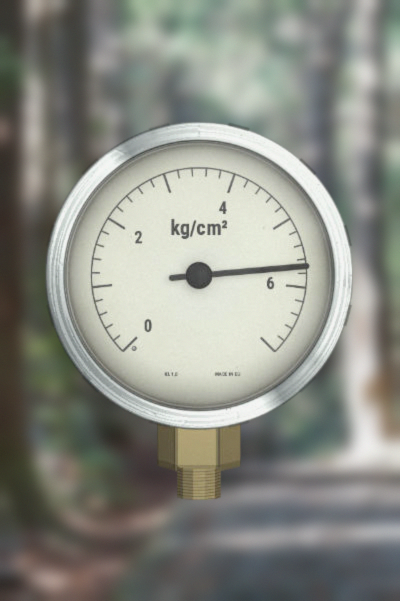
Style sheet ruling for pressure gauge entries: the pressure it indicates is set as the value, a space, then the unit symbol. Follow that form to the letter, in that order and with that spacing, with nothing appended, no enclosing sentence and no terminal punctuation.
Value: 5.7 kg/cm²
